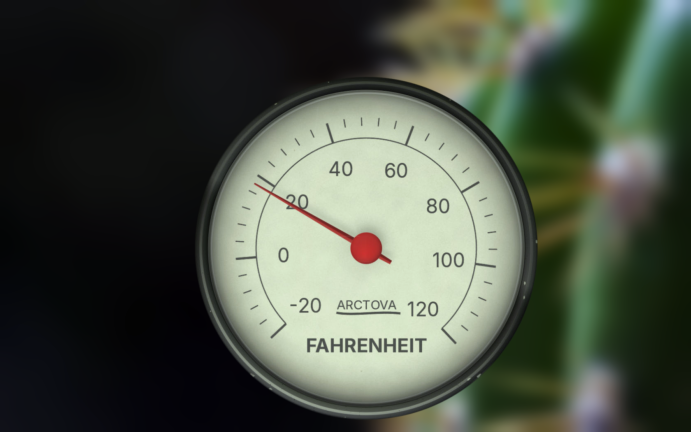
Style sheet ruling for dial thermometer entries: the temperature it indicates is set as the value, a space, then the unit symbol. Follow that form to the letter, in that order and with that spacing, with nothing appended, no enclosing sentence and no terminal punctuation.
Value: 18 °F
